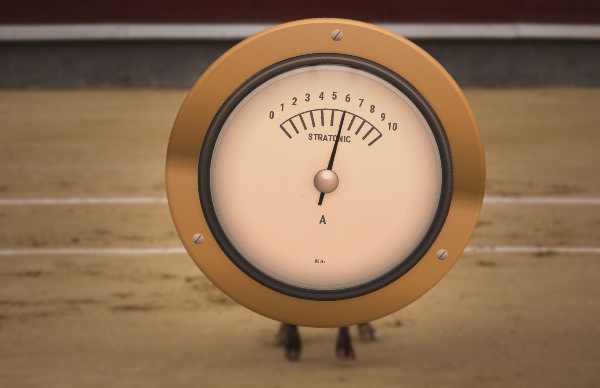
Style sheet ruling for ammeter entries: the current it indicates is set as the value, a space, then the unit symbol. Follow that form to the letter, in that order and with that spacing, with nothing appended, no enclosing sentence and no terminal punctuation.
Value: 6 A
